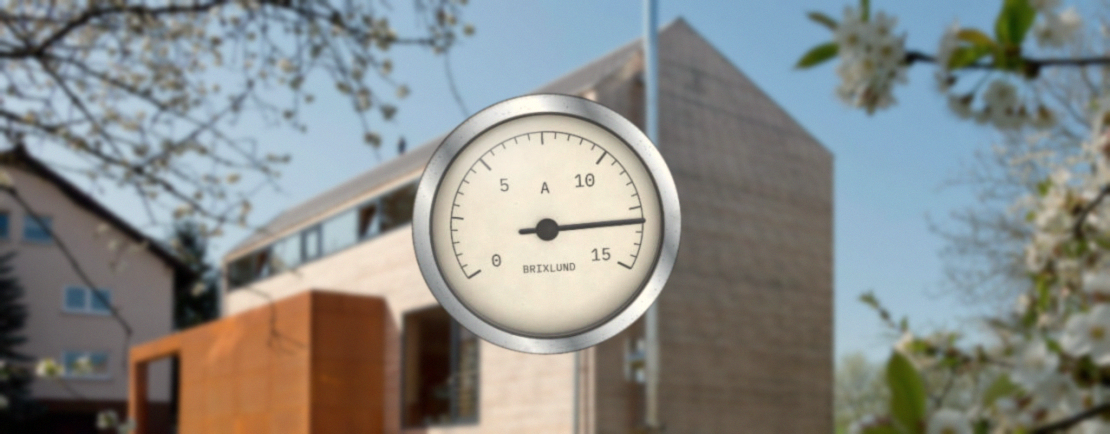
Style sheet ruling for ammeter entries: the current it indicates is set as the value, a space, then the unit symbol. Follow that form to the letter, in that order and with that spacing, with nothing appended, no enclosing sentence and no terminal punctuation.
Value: 13 A
